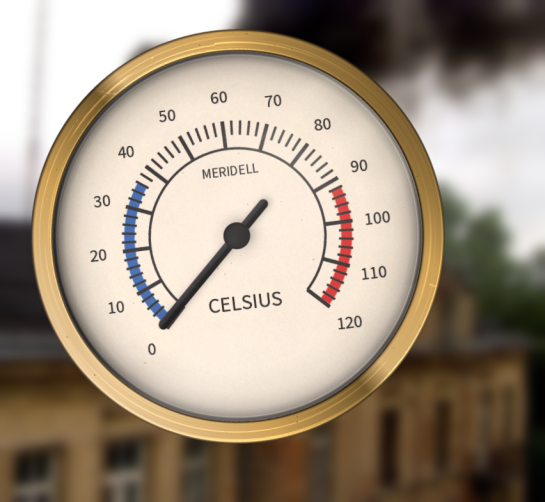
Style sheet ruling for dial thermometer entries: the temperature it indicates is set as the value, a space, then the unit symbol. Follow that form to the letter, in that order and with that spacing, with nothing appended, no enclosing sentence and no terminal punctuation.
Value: 1 °C
